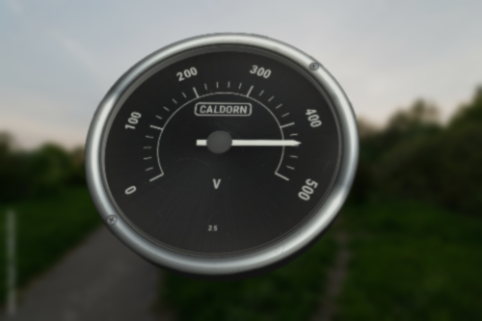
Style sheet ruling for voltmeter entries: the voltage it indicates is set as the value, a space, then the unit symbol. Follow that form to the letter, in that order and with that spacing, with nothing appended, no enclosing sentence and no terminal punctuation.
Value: 440 V
